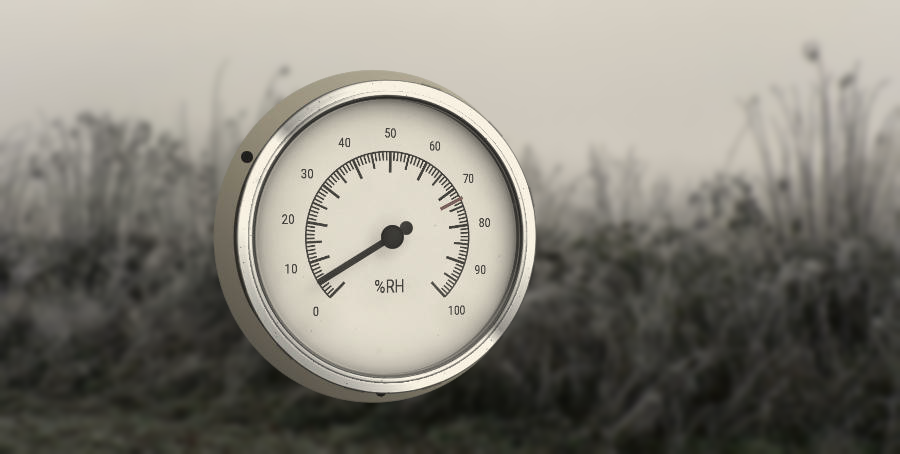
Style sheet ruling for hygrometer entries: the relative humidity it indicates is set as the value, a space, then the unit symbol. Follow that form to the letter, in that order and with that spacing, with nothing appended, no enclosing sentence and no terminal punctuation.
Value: 5 %
